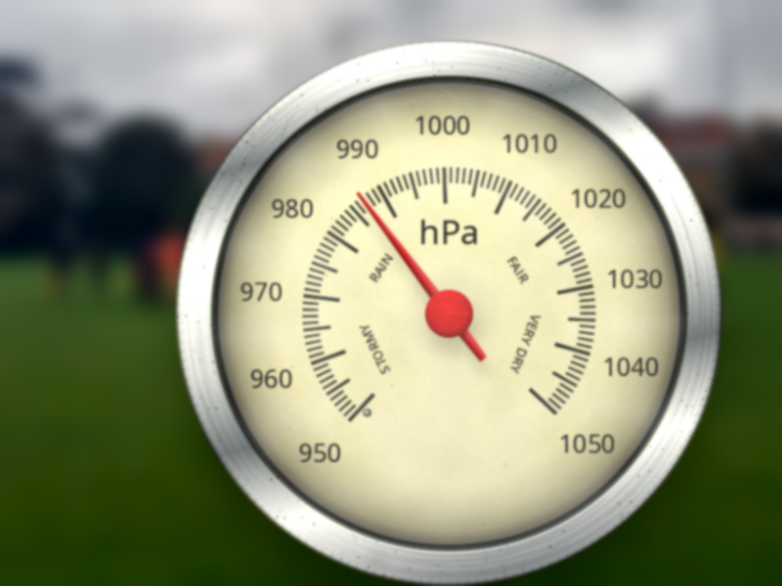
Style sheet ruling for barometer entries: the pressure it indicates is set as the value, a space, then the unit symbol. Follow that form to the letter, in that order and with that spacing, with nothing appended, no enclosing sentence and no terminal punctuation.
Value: 987 hPa
